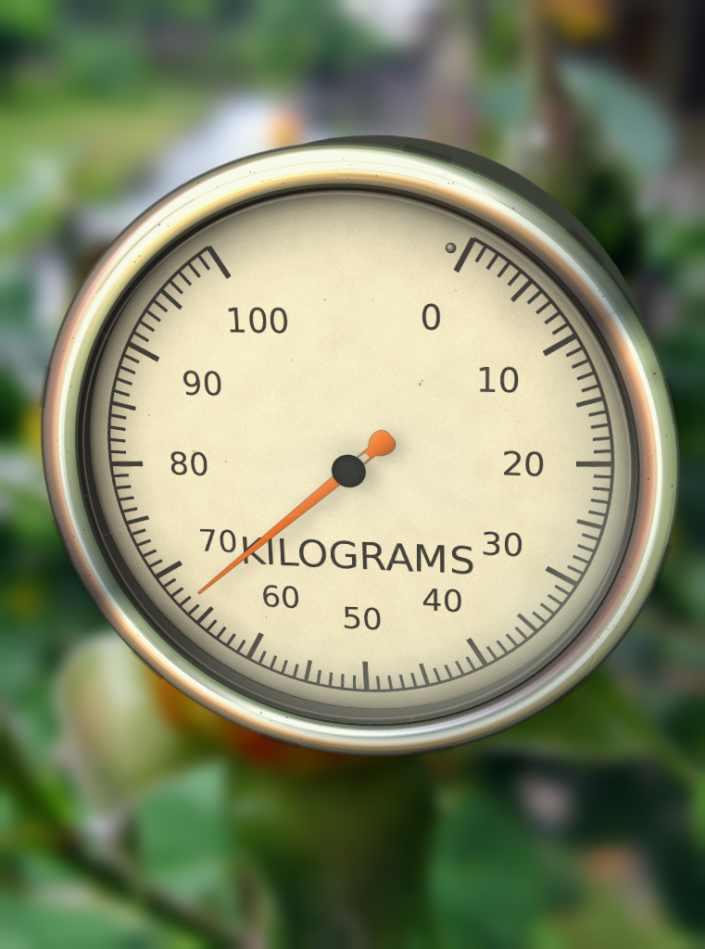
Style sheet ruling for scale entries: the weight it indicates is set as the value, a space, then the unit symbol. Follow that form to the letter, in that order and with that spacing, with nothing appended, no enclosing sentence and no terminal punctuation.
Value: 67 kg
